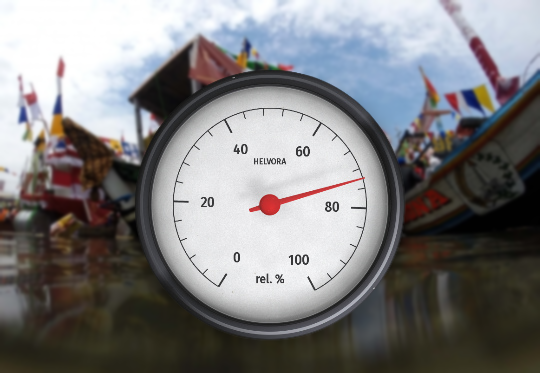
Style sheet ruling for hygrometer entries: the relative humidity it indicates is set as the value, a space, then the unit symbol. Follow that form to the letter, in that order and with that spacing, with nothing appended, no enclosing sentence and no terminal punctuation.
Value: 74 %
